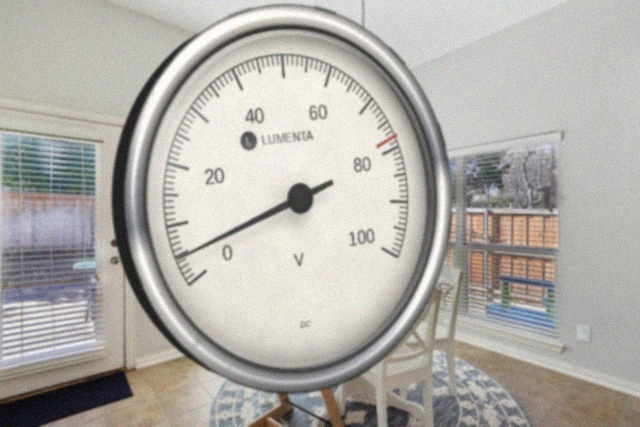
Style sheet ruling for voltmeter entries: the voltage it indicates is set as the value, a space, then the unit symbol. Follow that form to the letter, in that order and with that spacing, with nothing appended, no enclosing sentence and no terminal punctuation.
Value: 5 V
